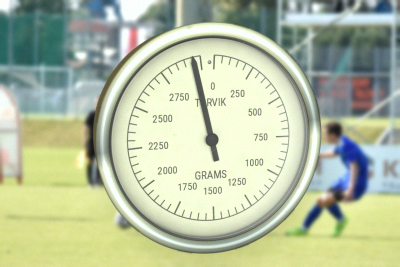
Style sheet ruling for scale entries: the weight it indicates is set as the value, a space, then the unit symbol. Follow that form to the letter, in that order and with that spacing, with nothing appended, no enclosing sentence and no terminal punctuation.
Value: 2950 g
